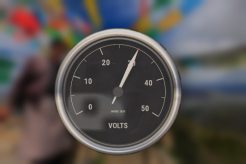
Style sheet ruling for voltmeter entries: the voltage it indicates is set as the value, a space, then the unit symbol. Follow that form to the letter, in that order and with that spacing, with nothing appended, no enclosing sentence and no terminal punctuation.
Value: 30 V
